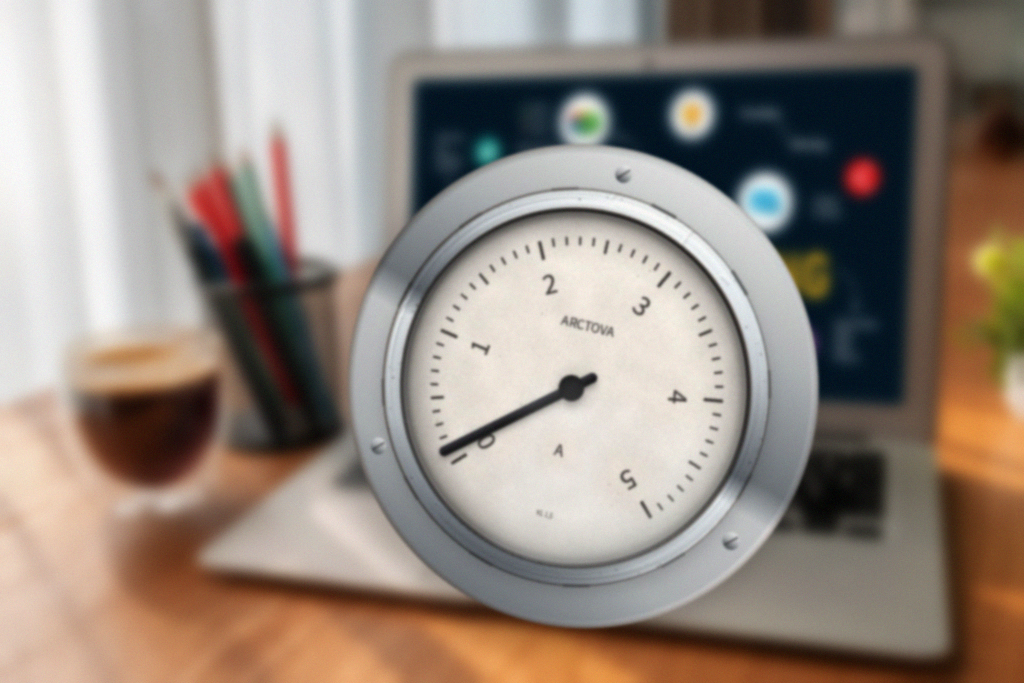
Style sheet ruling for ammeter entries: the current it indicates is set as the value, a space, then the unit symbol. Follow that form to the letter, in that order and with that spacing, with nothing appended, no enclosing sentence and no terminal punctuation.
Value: 0.1 A
